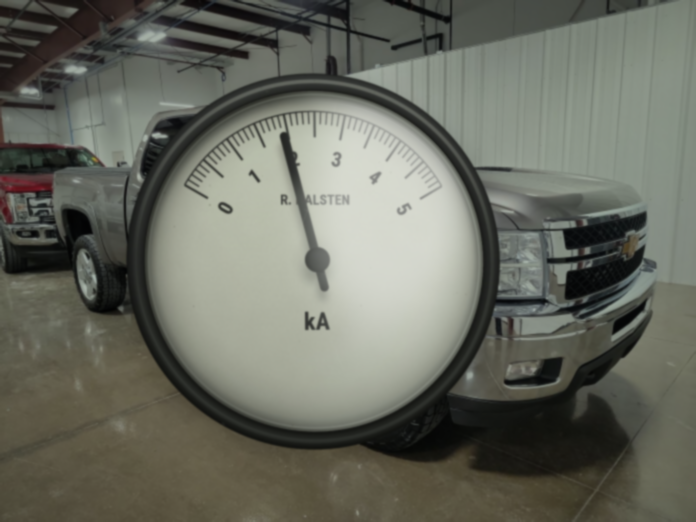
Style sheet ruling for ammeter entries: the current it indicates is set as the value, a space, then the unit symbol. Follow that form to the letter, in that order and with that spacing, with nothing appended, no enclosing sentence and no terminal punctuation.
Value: 1.9 kA
